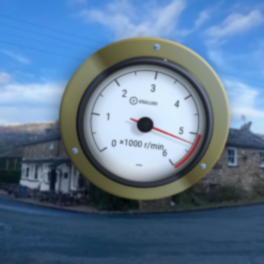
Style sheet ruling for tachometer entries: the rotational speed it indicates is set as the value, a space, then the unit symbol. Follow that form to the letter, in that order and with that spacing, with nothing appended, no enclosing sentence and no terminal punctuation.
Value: 5250 rpm
